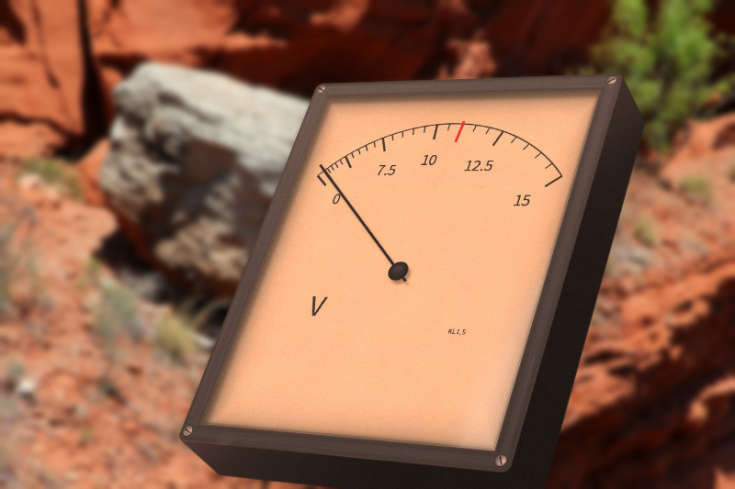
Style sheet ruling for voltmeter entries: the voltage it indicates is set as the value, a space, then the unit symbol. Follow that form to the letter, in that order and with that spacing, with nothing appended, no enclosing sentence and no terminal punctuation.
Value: 2.5 V
